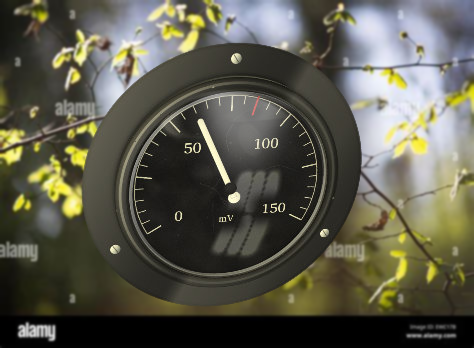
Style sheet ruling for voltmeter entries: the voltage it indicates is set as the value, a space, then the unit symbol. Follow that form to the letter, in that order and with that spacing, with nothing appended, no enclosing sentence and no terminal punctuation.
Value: 60 mV
